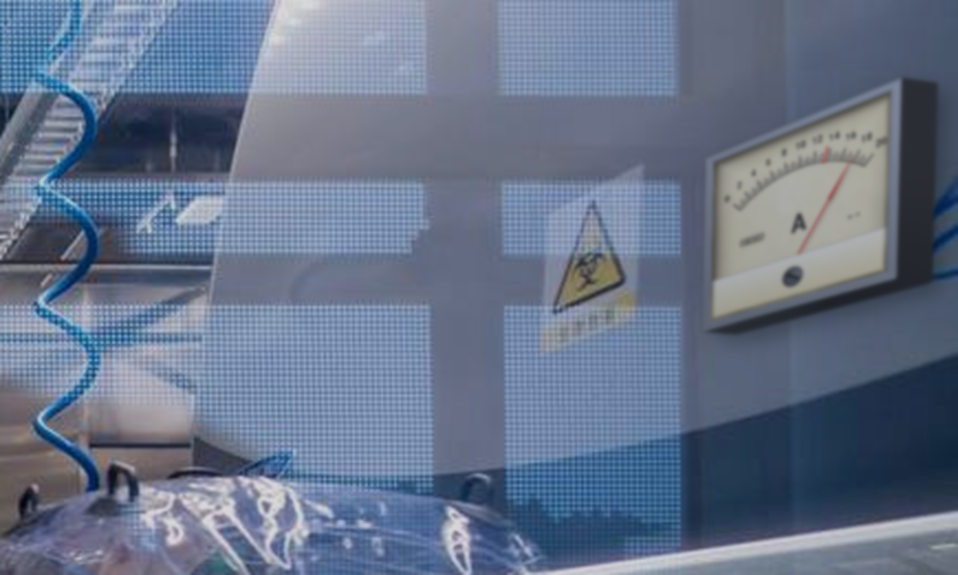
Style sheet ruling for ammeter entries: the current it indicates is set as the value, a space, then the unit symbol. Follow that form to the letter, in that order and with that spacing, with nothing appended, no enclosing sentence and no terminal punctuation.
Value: 18 A
